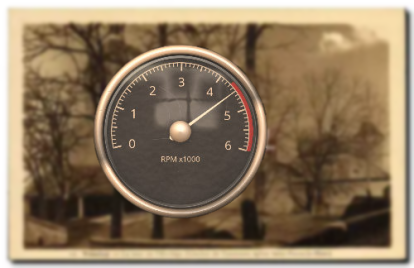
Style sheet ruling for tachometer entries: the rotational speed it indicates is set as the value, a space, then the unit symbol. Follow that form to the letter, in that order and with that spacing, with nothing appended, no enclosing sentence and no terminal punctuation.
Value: 4500 rpm
